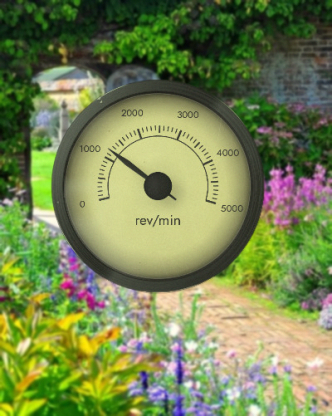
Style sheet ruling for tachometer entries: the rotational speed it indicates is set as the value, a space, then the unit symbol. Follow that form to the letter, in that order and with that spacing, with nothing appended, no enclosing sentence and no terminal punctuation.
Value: 1200 rpm
